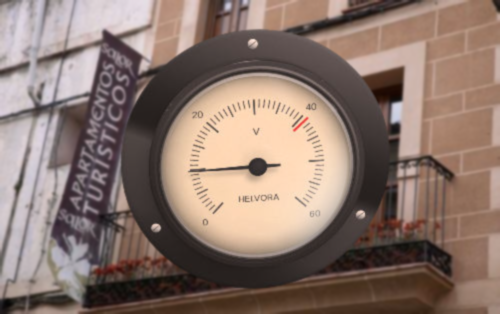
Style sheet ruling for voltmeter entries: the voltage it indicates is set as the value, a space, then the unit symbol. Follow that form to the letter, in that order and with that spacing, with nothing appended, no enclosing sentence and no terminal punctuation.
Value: 10 V
